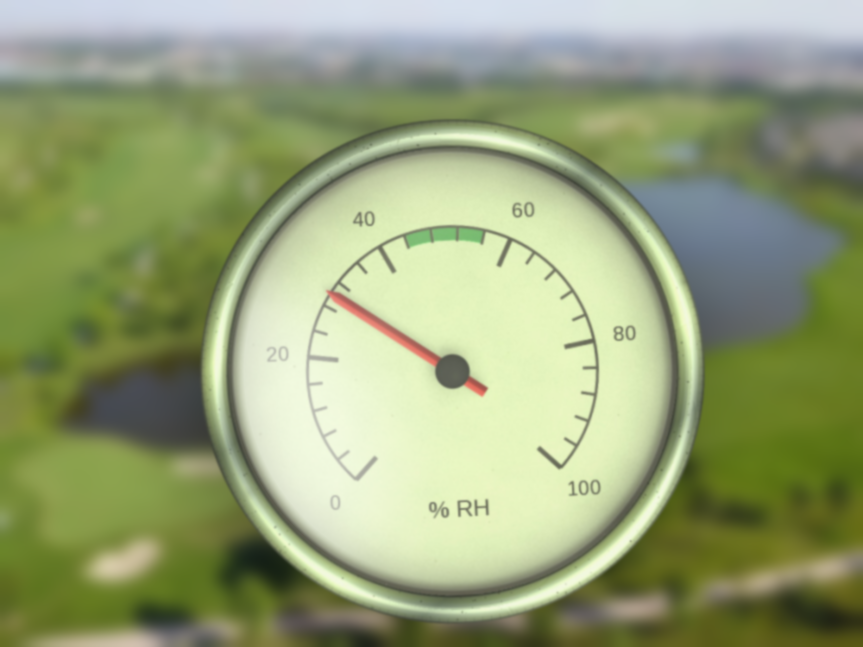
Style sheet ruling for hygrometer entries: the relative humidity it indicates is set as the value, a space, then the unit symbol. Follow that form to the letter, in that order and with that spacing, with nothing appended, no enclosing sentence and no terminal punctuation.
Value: 30 %
